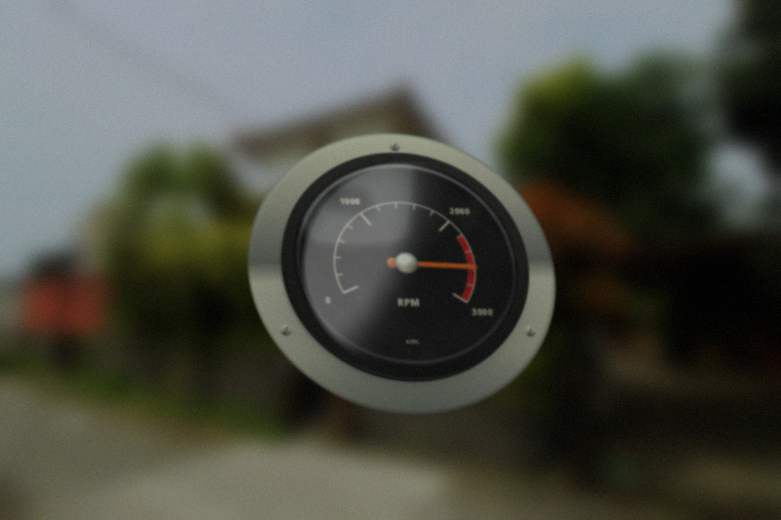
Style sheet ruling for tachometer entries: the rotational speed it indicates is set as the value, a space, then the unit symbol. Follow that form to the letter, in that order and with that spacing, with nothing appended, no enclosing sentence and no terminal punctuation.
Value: 2600 rpm
